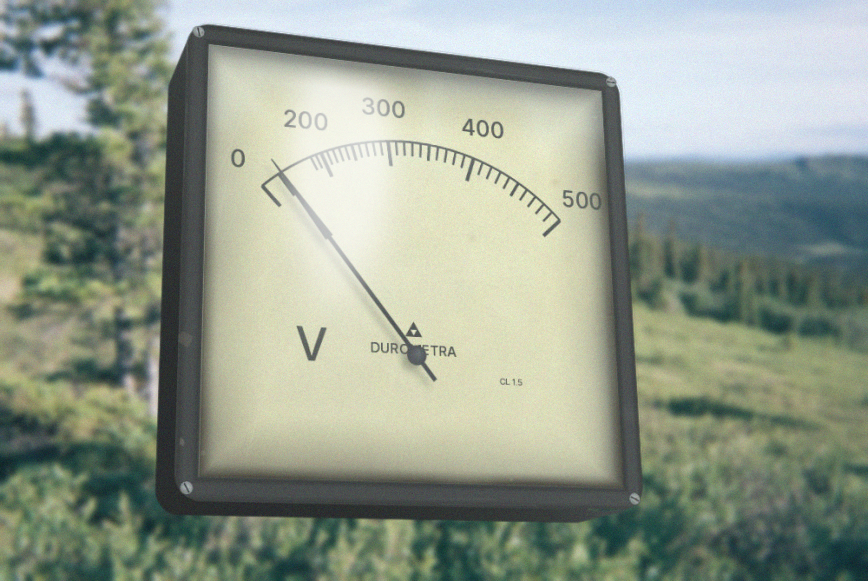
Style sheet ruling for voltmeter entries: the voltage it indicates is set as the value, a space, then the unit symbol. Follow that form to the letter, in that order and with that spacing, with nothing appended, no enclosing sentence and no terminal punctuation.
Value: 100 V
